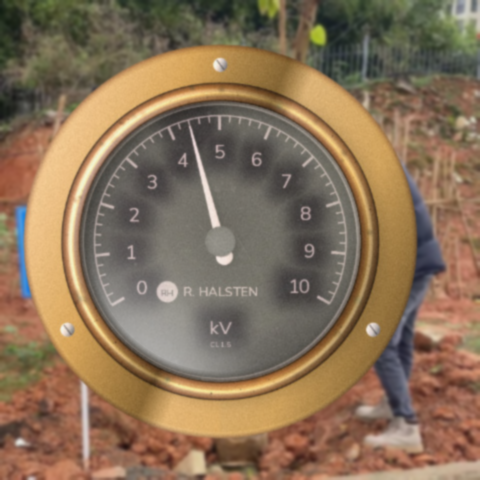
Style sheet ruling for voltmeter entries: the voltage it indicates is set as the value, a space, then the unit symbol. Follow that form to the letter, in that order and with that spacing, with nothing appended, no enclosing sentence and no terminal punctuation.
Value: 4.4 kV
